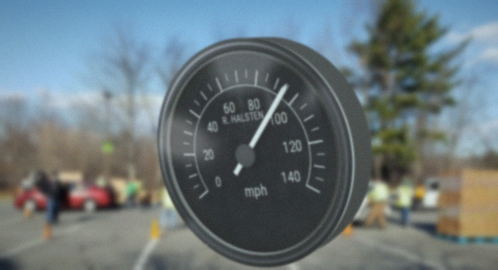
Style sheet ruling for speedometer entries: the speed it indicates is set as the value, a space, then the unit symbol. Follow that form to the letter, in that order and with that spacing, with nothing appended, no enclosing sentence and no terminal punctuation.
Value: 95 mph
